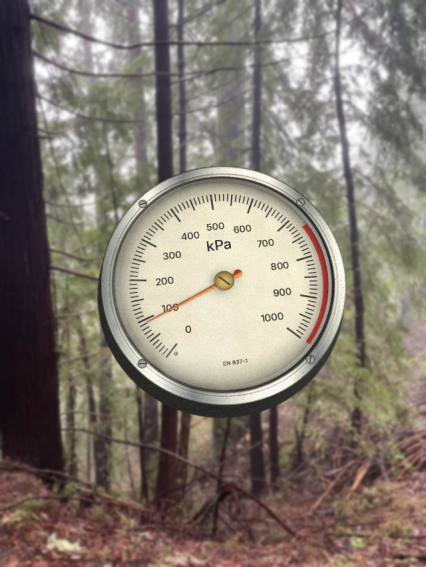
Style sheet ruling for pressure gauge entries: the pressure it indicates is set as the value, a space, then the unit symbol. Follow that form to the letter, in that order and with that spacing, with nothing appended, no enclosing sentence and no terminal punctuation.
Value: 90 kPa
